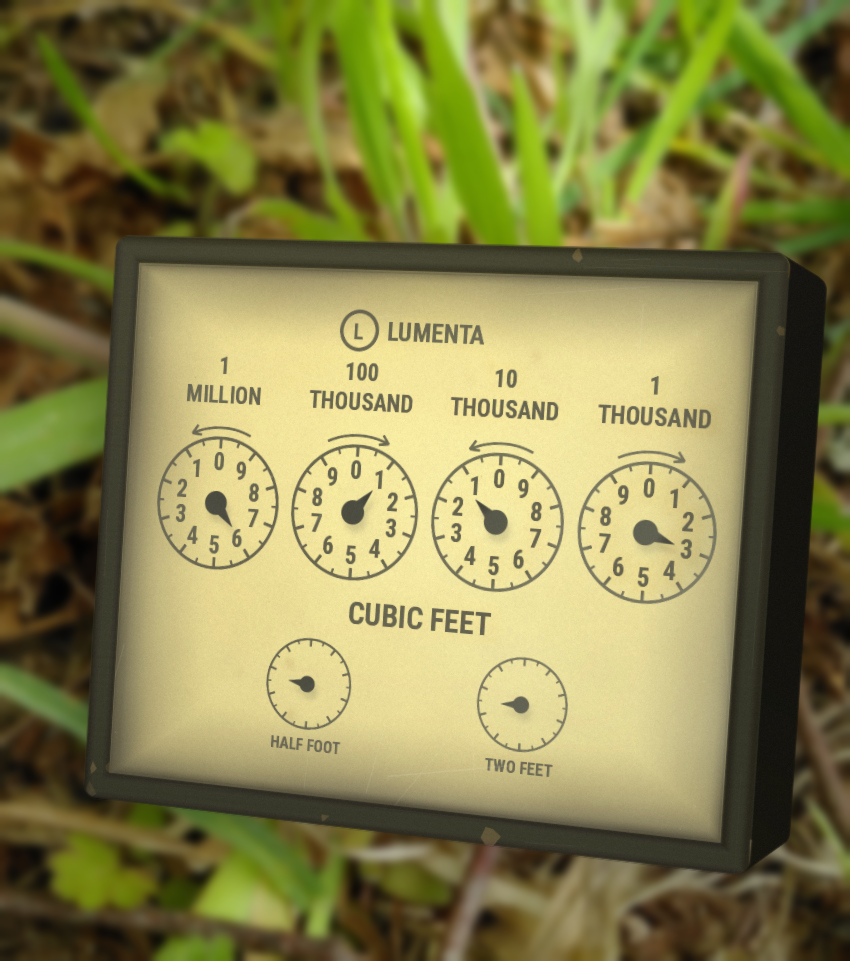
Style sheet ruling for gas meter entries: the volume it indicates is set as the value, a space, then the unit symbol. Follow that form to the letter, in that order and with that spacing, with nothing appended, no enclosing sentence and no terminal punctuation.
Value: 611300 ft³
